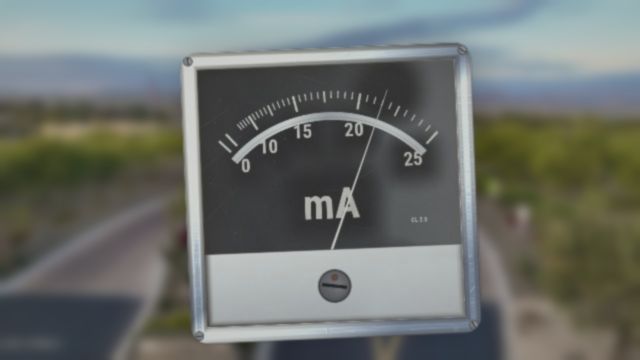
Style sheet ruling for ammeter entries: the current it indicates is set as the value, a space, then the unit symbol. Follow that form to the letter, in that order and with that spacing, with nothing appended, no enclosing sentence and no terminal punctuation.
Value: 21.5 mA
